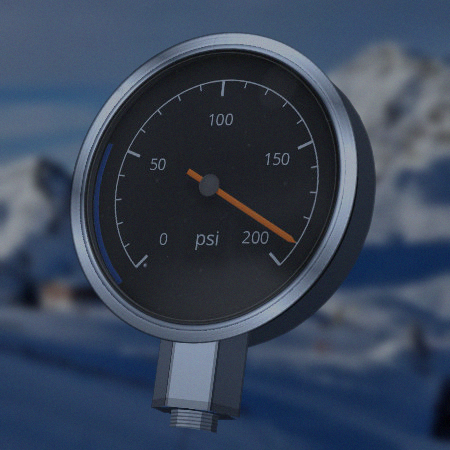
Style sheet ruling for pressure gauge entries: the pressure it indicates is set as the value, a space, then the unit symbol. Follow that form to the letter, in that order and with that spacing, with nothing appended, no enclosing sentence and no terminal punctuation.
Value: 190 psi
